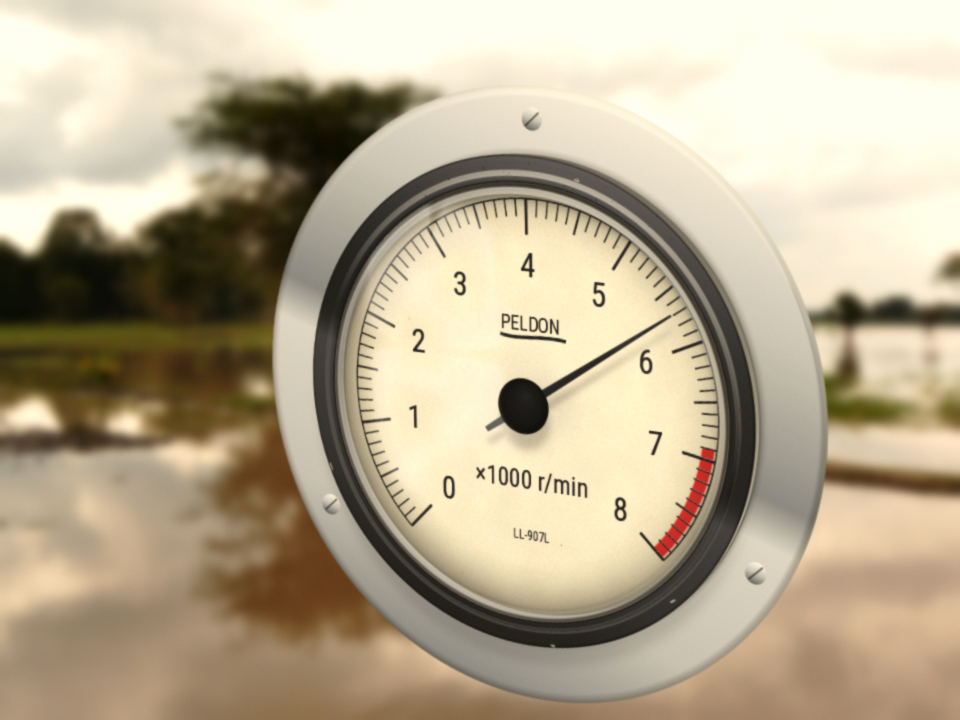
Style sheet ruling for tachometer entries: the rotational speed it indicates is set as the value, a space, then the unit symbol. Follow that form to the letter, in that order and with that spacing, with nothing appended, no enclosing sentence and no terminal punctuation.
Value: 5700 rpm
